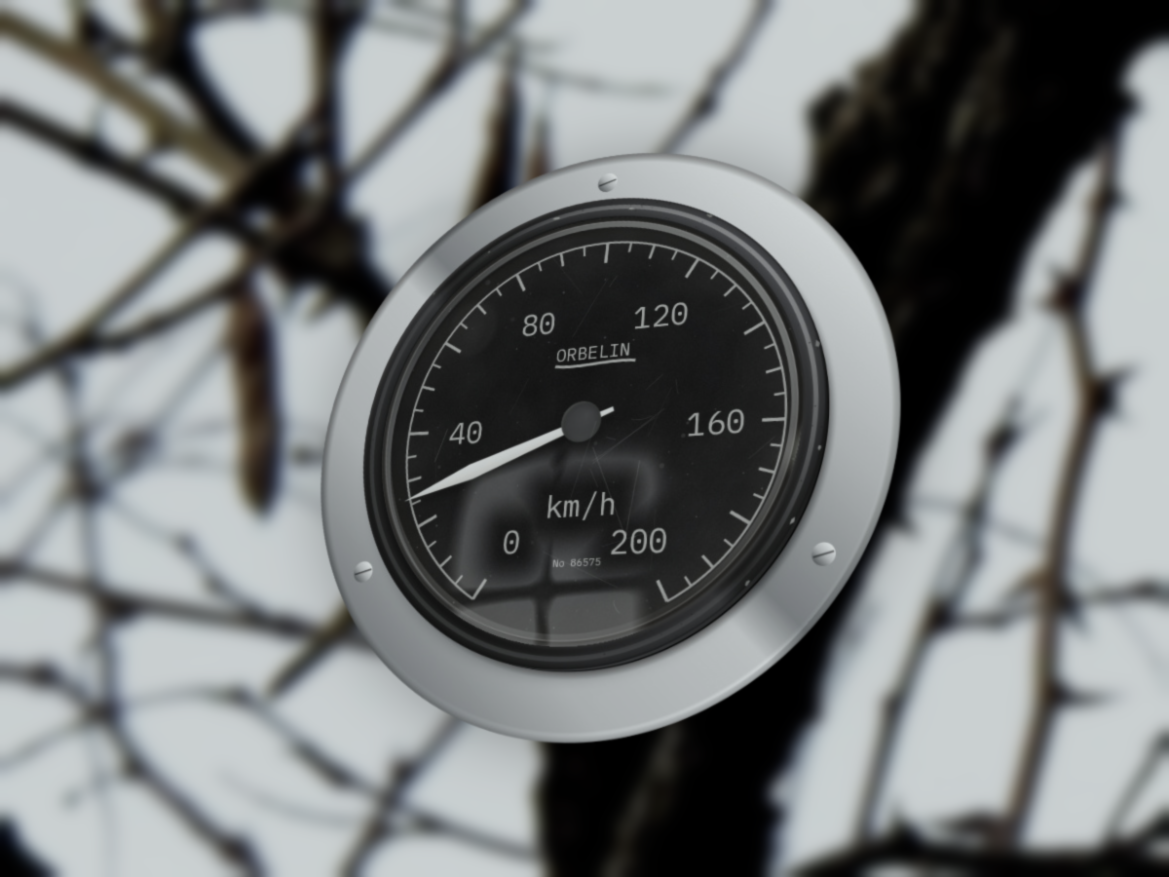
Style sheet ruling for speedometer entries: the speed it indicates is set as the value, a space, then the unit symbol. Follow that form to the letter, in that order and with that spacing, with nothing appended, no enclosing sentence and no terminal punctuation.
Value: 25 km/h
